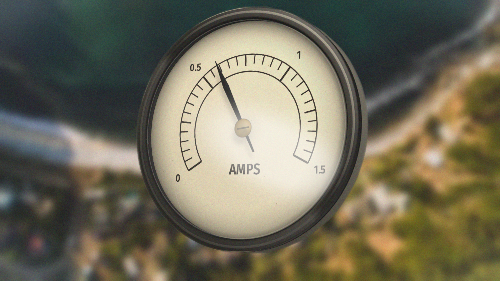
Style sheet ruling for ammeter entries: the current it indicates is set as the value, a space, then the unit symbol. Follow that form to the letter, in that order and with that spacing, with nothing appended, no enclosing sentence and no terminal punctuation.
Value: 0.6 A
